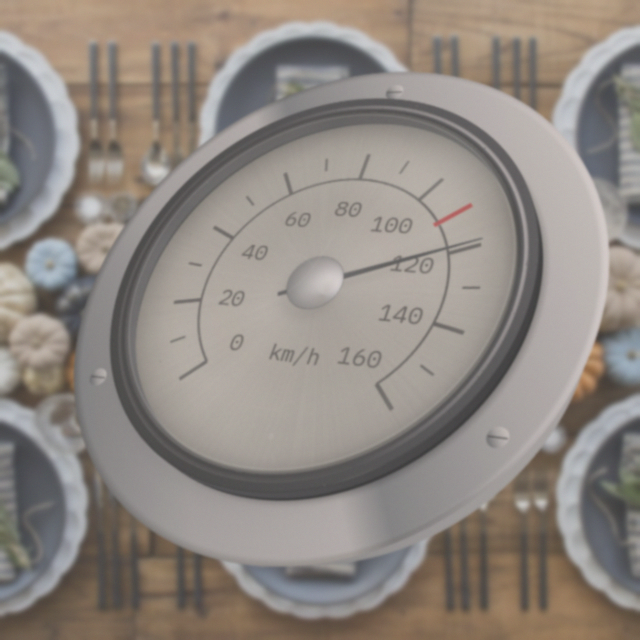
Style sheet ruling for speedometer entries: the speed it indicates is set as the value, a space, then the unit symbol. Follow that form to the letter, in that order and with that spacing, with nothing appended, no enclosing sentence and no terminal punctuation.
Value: 120 km/h
